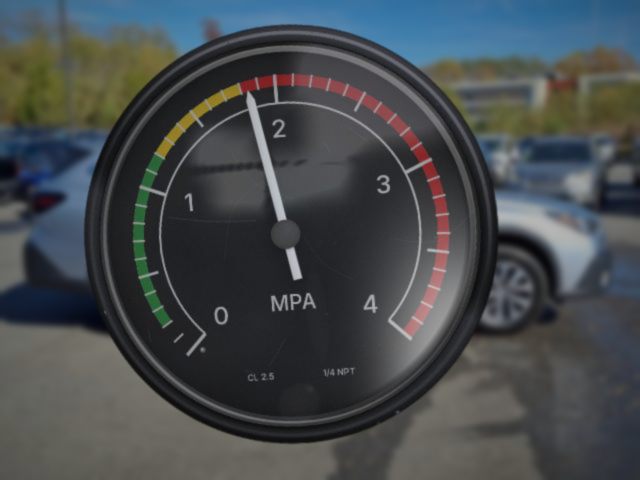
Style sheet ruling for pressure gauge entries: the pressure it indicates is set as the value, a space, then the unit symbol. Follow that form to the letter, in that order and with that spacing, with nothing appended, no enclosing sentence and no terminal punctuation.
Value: 1.85 MPa
